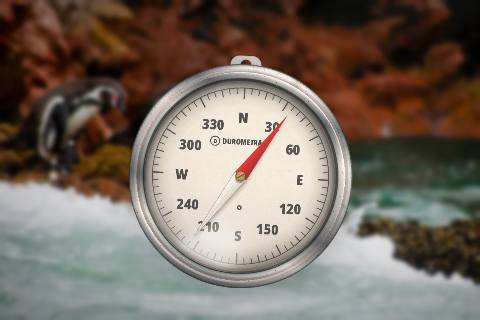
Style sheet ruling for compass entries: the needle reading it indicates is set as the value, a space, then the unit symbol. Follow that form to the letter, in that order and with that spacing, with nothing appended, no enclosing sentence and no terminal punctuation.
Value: 35 °
